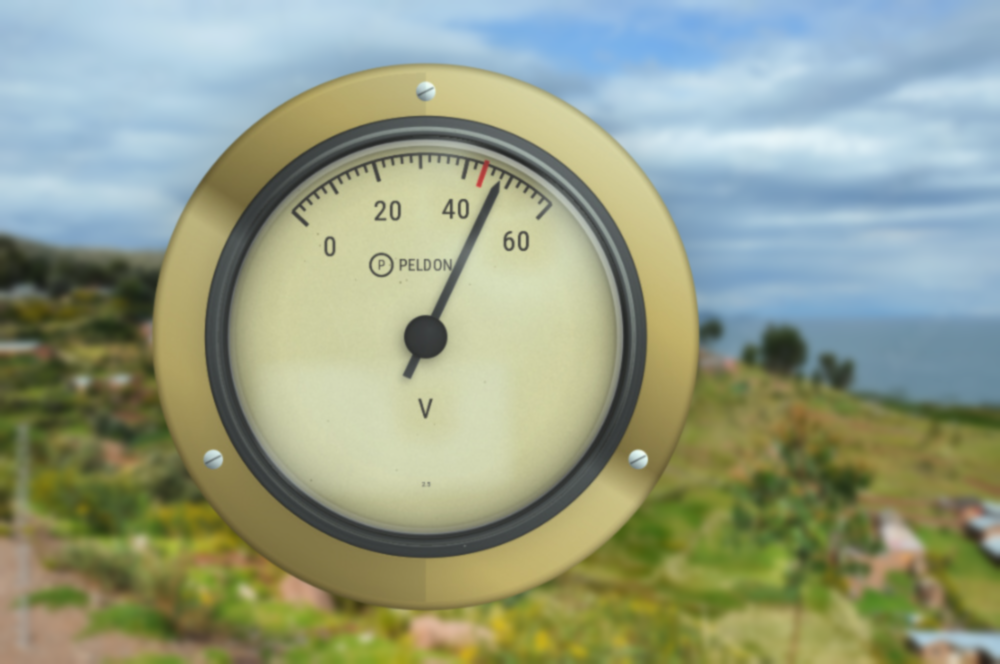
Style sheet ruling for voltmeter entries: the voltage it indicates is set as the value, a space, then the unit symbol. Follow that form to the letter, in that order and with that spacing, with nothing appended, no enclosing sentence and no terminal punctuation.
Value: 48 V
